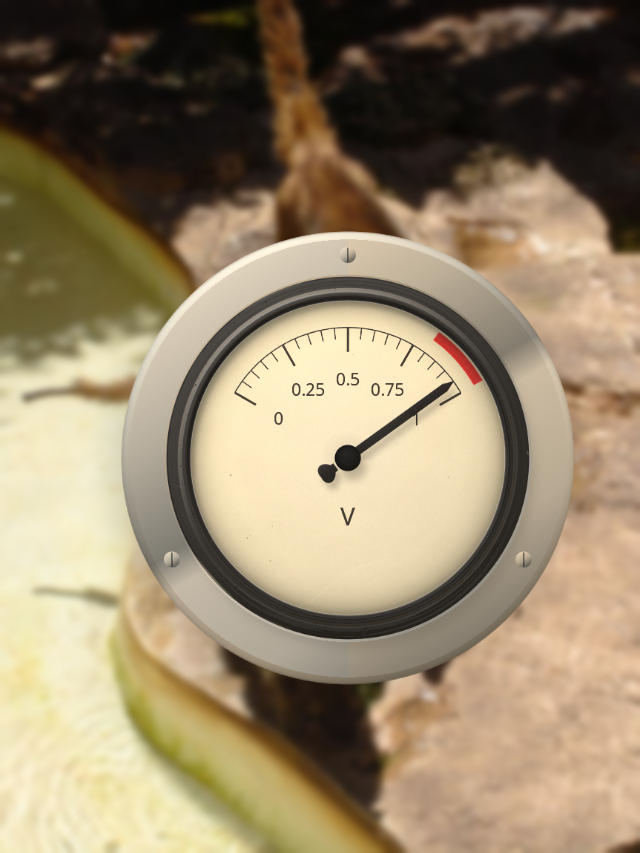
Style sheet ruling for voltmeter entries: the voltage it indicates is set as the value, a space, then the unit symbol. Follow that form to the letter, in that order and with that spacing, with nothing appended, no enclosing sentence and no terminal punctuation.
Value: 0.95 V
